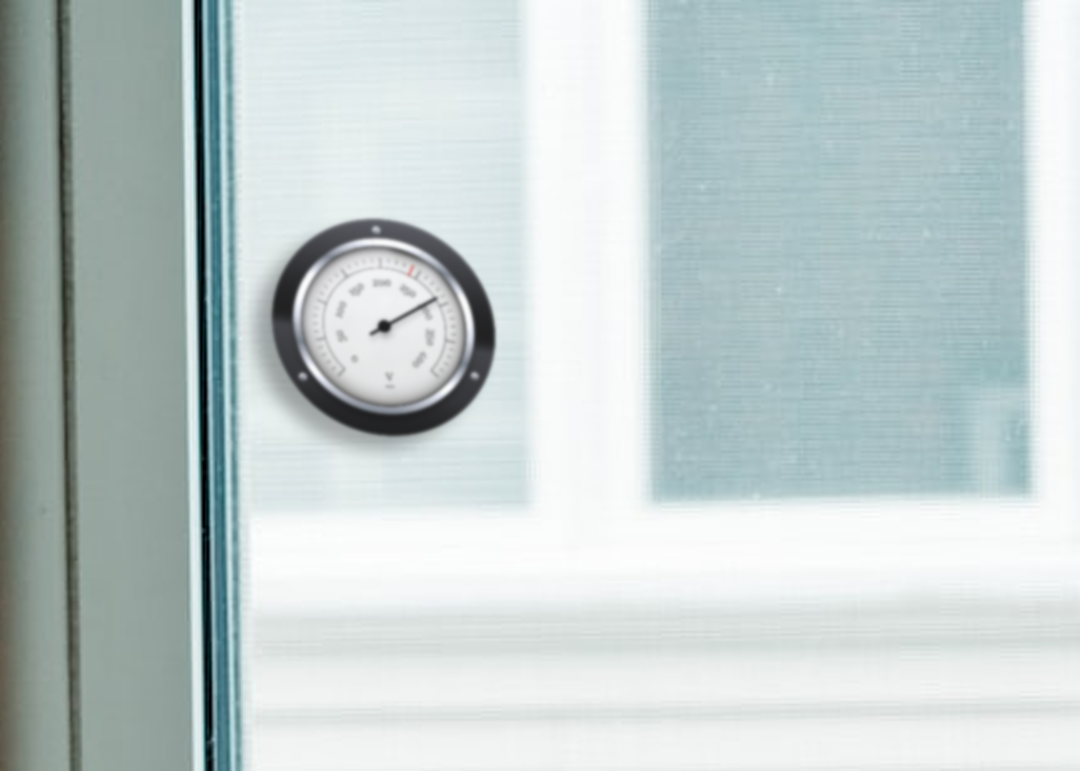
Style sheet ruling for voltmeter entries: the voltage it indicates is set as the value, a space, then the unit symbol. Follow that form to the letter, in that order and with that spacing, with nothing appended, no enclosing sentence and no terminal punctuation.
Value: 290 V
